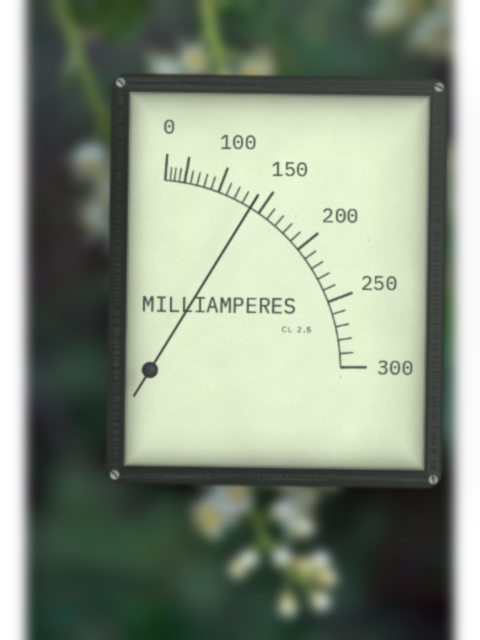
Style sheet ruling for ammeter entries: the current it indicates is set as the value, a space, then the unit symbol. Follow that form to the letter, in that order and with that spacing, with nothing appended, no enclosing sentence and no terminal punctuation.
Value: 140 mA
